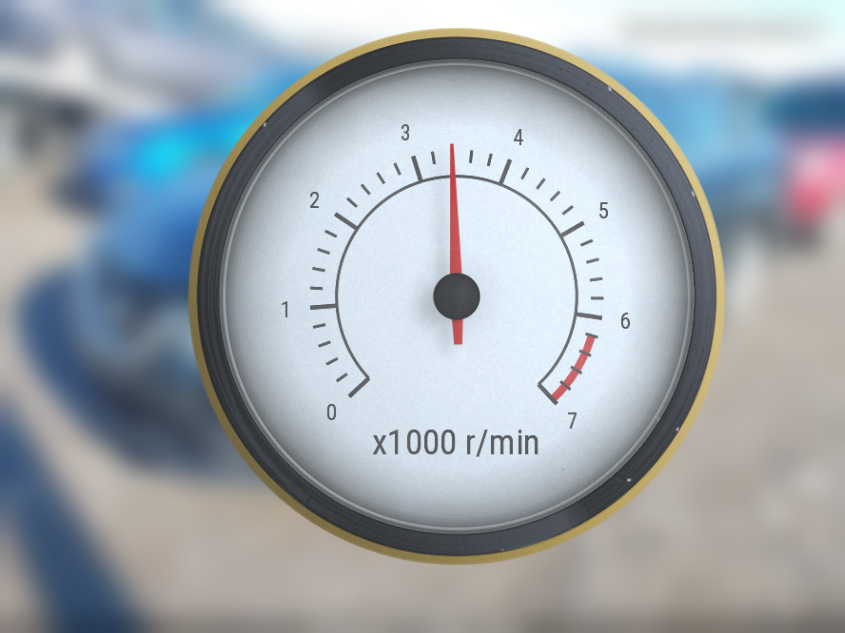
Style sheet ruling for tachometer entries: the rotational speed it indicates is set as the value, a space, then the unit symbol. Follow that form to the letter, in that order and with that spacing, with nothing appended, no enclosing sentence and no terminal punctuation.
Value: 3400 rpm
